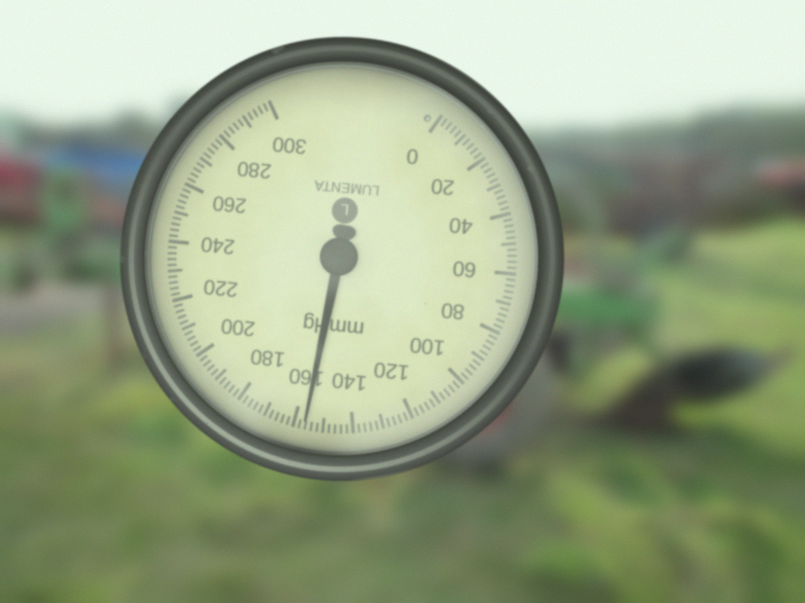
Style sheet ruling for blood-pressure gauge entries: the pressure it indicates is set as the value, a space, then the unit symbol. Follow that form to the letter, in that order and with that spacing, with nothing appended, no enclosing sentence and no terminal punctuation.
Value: 156 mmHg
